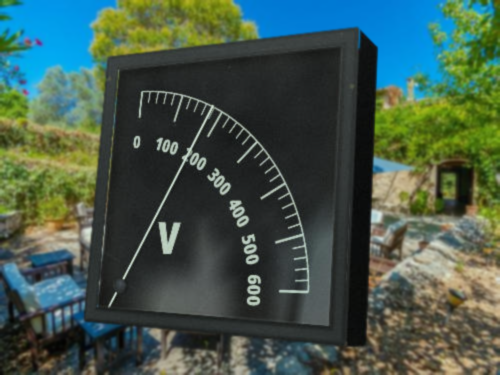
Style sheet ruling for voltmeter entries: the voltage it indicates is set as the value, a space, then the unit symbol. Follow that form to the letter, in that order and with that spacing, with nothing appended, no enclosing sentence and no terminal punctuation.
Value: 180 V
